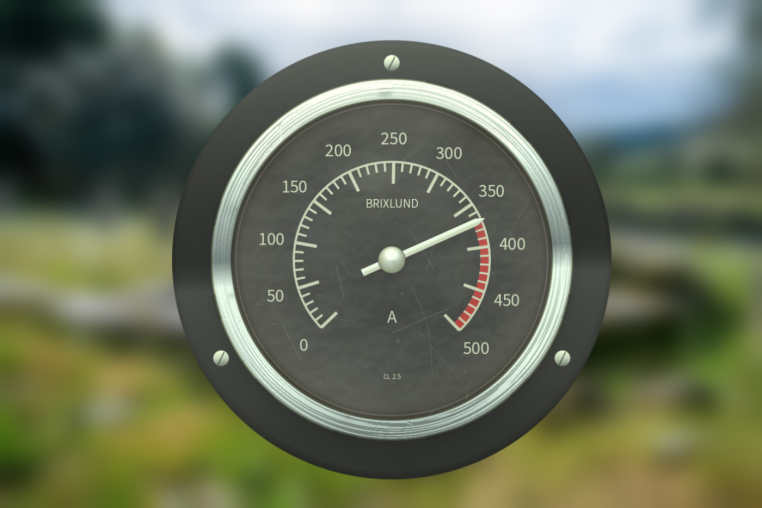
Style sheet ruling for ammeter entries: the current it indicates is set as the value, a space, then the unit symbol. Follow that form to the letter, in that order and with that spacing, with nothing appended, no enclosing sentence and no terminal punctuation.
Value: 370 A
